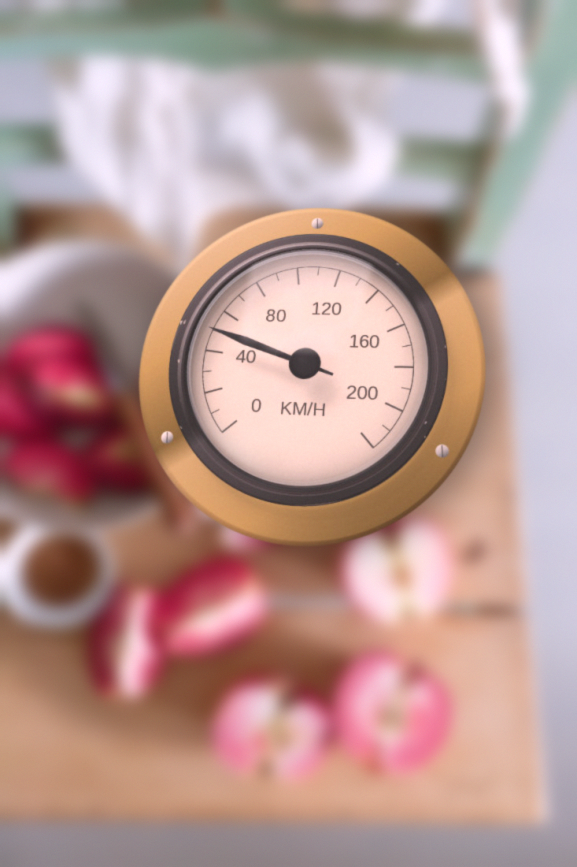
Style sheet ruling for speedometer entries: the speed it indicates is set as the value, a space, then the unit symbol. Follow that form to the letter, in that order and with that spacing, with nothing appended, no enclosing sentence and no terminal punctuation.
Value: 50 km/h
